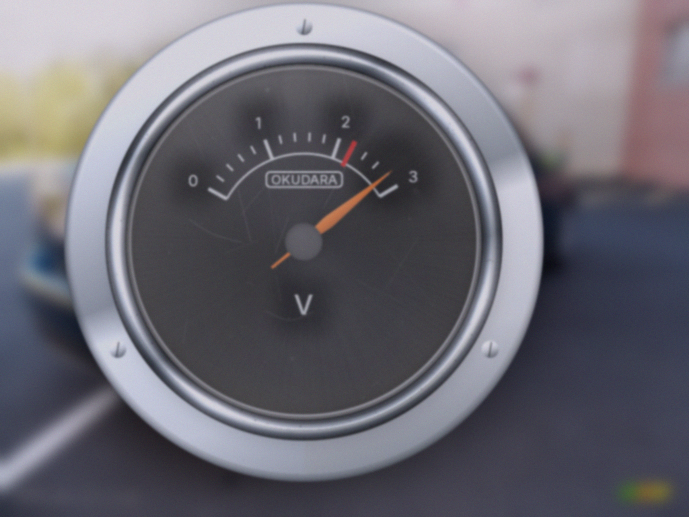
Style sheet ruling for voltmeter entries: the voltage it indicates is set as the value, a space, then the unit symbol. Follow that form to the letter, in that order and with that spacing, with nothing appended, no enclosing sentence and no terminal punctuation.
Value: 2.8 V
